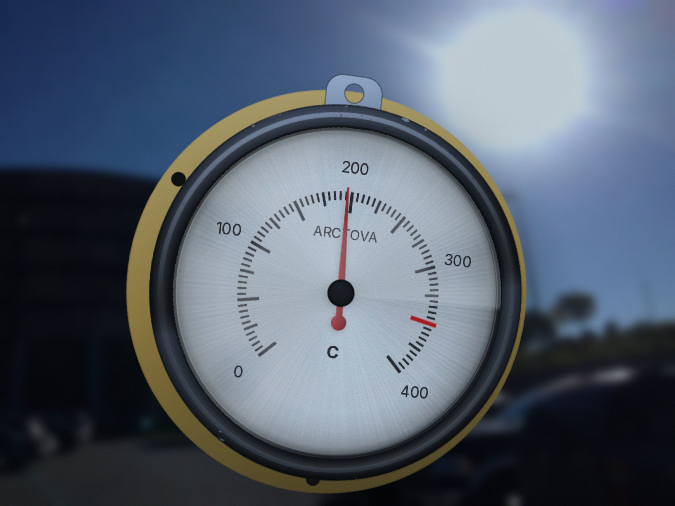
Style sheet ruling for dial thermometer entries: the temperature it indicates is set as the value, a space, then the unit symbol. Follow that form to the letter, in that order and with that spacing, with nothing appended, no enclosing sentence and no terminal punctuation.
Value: 195 °C
